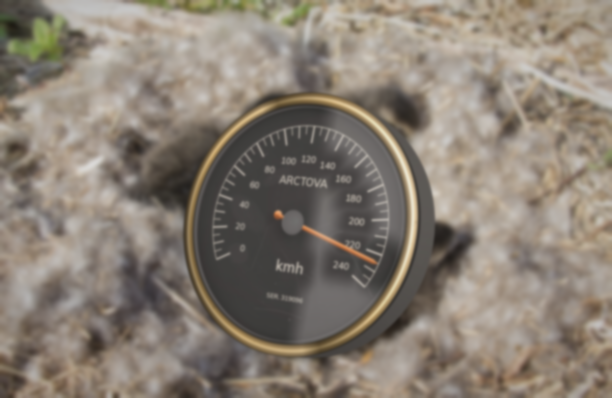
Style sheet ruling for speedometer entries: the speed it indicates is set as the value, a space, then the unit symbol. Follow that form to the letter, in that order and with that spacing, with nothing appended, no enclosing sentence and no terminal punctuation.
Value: 225 km/h
